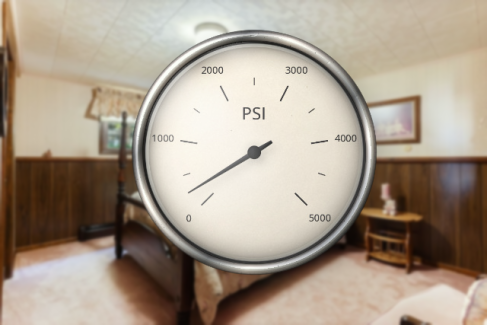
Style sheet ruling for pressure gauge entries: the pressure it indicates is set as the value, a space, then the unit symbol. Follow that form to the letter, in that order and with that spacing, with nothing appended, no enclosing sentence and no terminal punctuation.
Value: 250 psi
